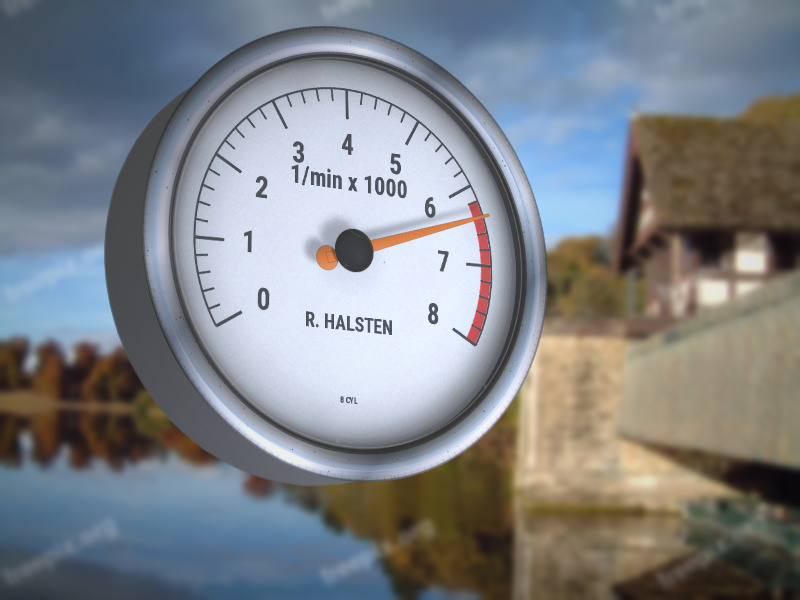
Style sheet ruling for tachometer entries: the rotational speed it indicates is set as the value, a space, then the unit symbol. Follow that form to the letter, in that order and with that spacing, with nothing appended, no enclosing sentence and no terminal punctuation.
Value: 6400 rpm
